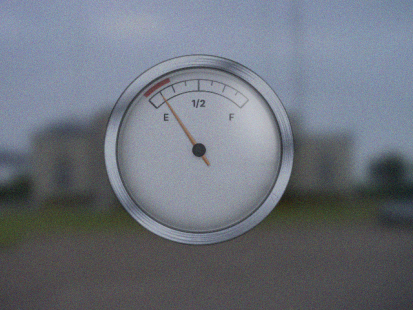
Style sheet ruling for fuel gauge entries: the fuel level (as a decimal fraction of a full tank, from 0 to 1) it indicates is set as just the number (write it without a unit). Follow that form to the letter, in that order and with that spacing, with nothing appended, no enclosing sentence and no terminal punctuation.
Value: 0.125
